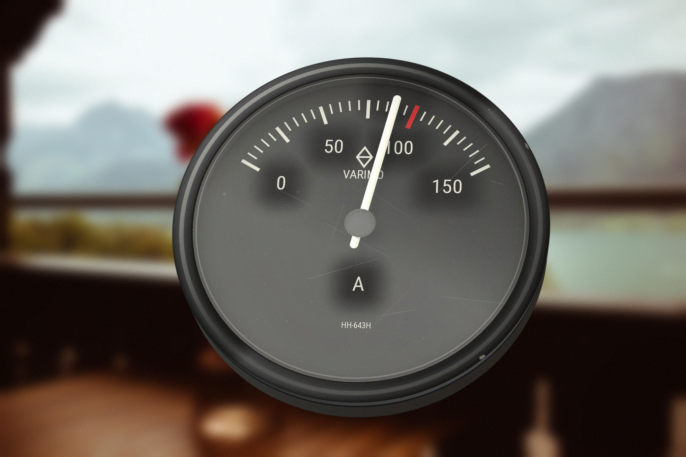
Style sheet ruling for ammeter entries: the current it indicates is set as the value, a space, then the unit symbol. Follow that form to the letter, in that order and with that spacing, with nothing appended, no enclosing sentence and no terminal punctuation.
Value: 90 A
